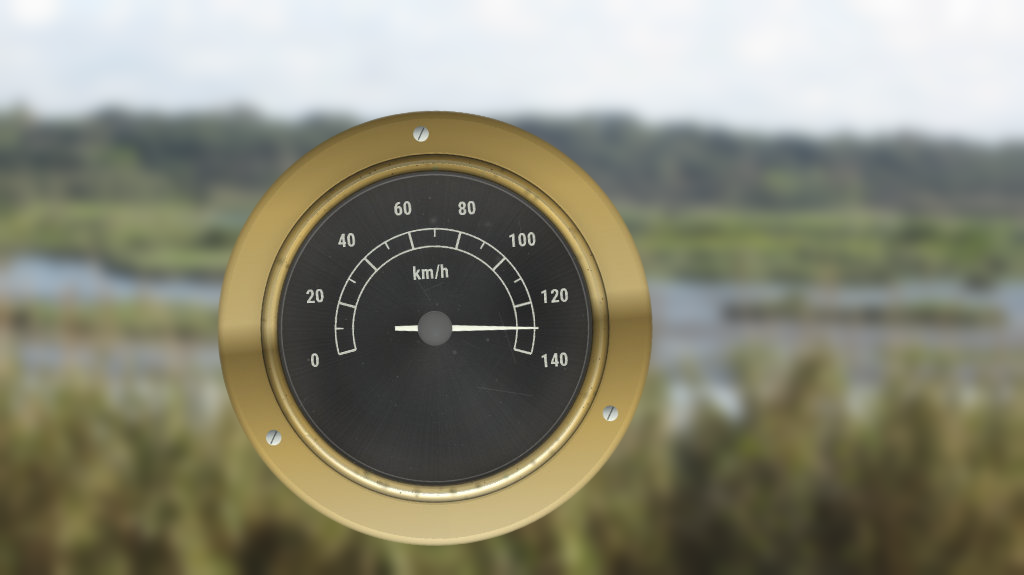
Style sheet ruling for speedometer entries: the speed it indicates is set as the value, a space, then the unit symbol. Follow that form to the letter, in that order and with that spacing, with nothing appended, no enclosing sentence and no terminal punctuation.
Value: 130 km/h
